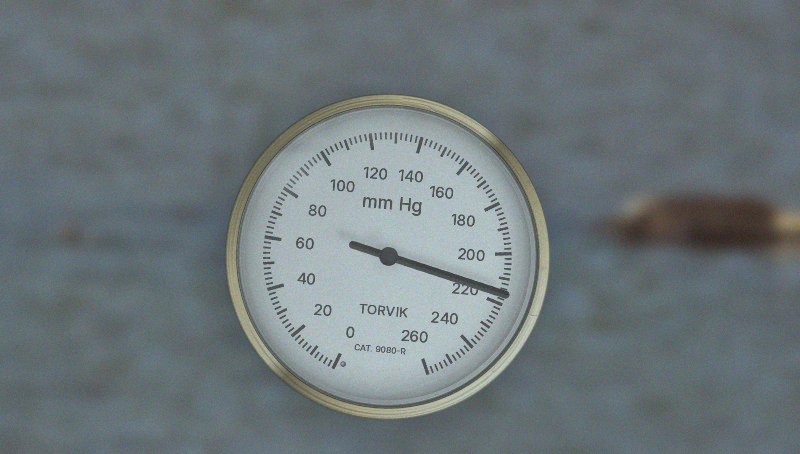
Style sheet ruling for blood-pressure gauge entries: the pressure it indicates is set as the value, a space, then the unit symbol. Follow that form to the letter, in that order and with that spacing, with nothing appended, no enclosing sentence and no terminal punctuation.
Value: 216 mmHg
